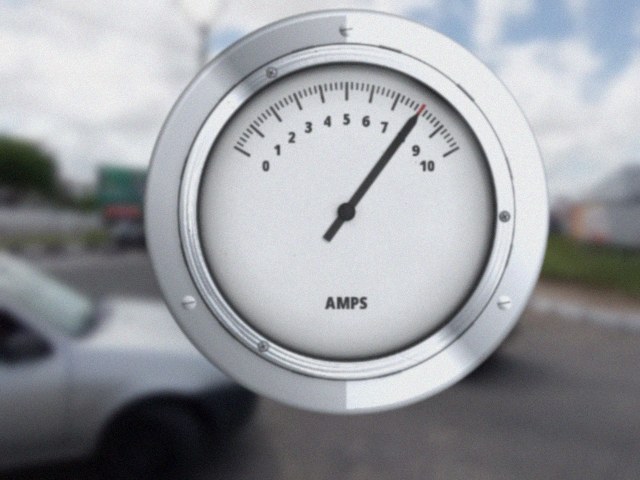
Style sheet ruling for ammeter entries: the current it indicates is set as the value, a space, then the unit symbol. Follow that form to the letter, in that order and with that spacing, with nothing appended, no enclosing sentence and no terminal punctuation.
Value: 8 A
